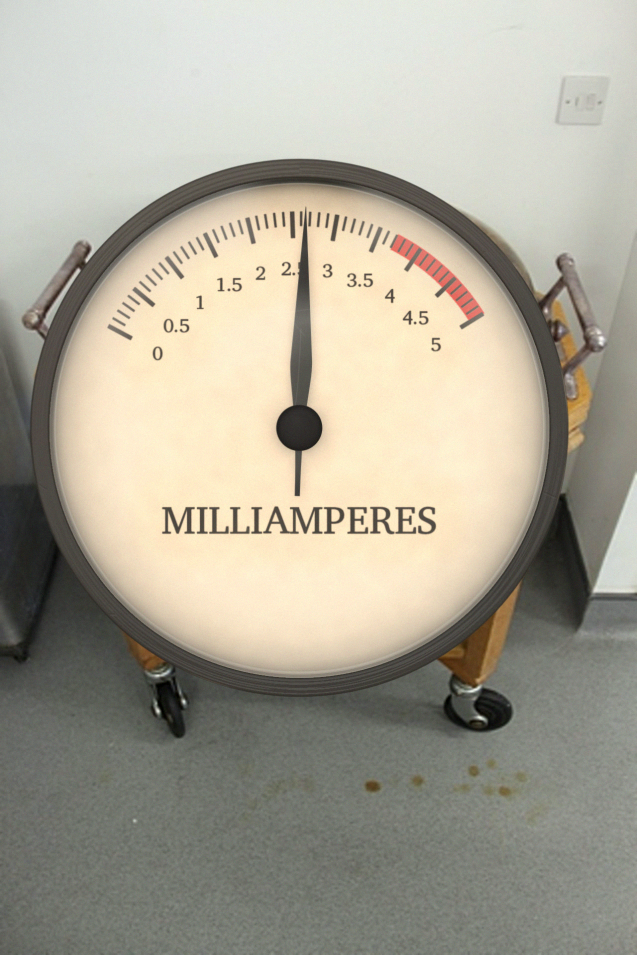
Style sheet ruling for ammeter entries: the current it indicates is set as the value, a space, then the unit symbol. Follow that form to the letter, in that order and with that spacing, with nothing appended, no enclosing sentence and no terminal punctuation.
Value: 2.65 mA
